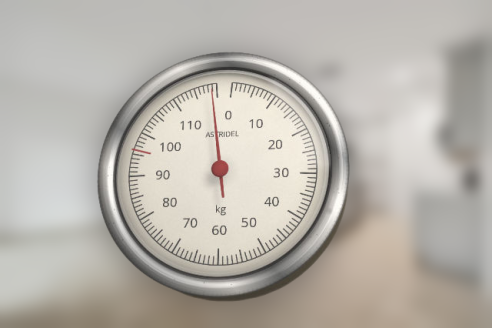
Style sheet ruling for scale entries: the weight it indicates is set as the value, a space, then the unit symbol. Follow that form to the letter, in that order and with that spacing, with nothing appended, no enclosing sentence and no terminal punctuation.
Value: 119 kg
